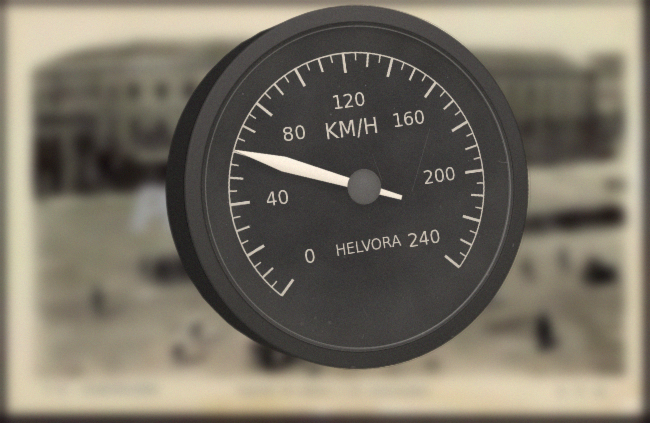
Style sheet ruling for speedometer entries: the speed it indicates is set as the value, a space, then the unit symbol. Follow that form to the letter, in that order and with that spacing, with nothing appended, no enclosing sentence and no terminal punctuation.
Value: 60 km/h
